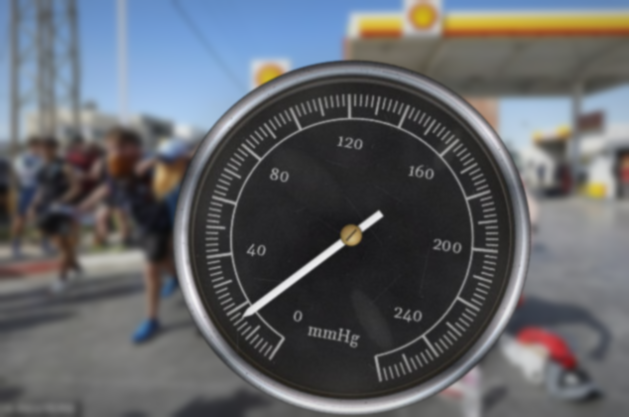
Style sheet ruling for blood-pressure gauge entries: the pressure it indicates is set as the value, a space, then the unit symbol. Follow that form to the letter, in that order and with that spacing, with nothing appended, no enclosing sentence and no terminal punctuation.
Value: 16 mmHg
